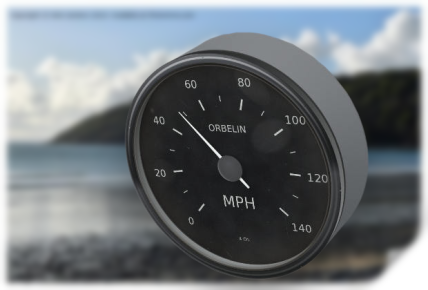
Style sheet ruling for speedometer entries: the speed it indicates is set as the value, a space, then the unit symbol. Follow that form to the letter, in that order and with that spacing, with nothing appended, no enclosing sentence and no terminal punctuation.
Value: 50 mph
